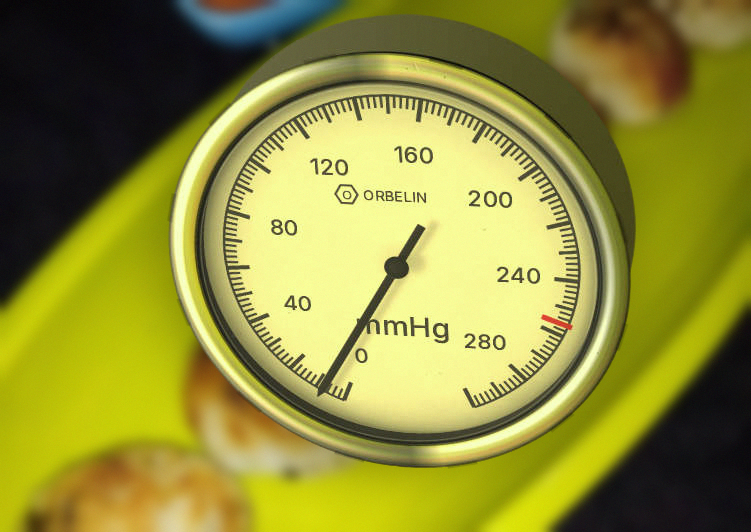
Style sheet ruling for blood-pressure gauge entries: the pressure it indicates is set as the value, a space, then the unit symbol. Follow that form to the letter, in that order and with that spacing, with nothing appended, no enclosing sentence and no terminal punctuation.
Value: 8 mmHg
